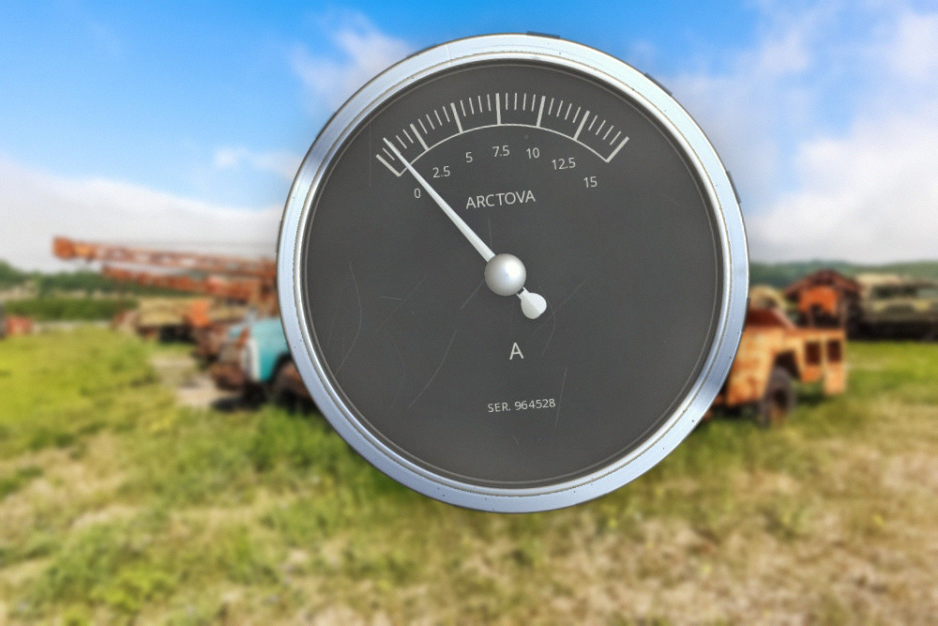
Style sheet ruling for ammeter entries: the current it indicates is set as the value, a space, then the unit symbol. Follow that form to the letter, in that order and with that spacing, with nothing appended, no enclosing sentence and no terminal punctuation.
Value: 1 A
